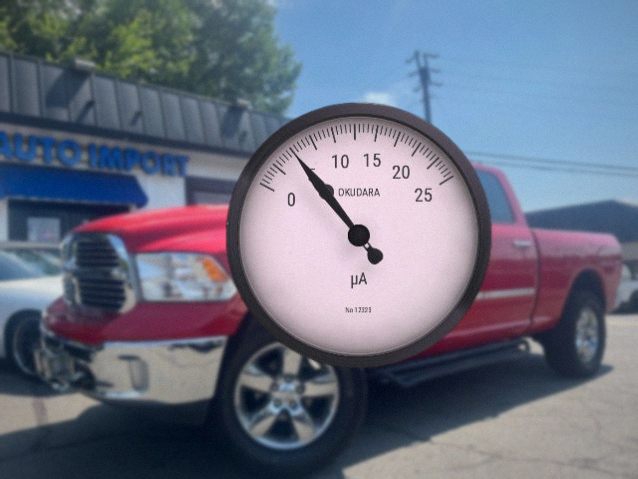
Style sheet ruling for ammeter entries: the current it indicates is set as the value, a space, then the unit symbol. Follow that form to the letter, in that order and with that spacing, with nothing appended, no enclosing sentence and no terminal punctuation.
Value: 5 µA
